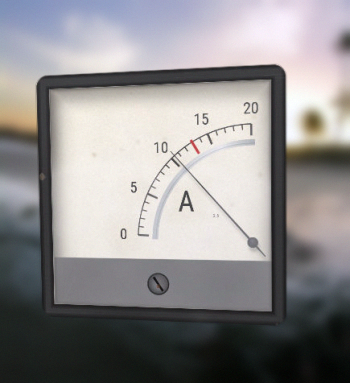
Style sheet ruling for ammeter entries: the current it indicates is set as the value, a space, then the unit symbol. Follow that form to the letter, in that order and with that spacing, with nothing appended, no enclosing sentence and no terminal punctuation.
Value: 10.5 A
